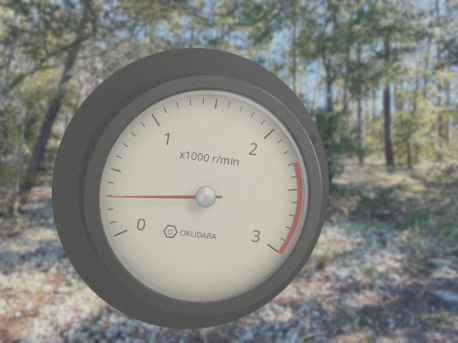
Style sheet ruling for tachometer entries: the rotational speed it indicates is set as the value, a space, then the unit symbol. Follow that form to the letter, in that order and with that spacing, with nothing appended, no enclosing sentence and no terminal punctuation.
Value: 300 rpm
